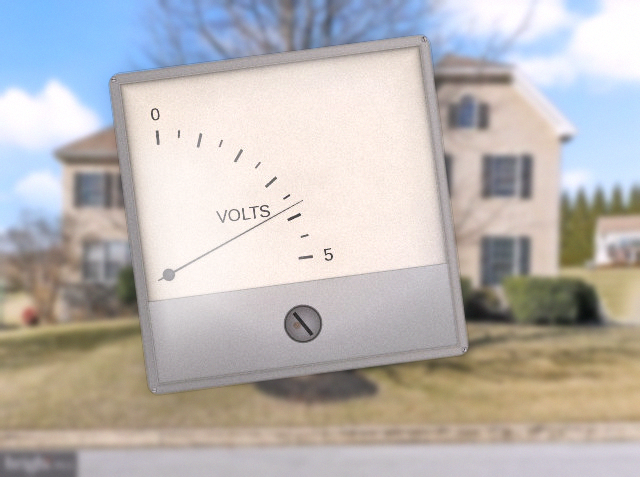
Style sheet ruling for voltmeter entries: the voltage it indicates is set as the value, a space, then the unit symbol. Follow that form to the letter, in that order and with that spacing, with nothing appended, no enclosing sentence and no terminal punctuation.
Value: 3.75 V
